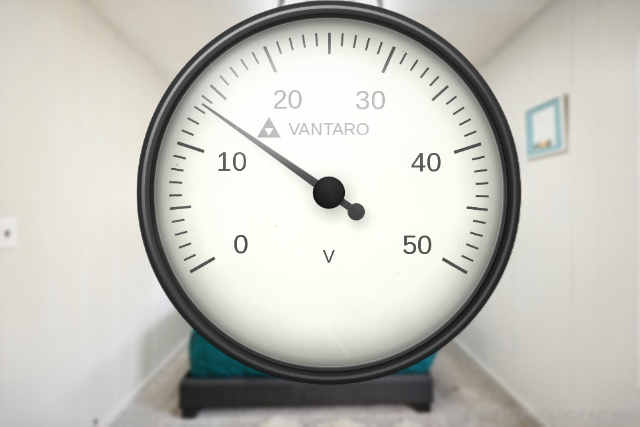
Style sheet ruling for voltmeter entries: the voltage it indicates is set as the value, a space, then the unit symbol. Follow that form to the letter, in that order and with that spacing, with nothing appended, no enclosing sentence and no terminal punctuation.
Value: 13.5 V
